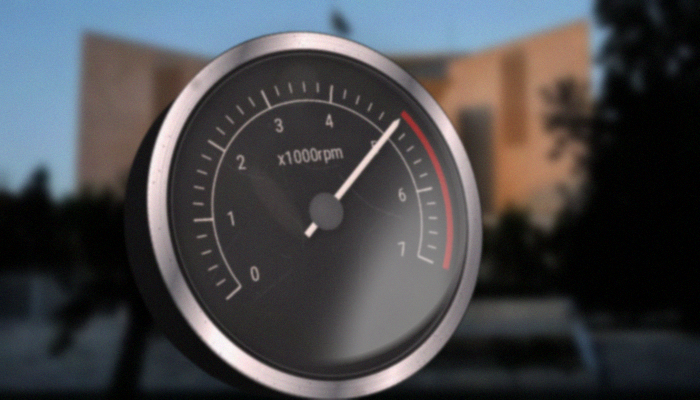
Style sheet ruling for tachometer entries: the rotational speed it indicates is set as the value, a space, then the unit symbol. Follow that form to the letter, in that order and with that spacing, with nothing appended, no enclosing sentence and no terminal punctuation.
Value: 5000 rpm
